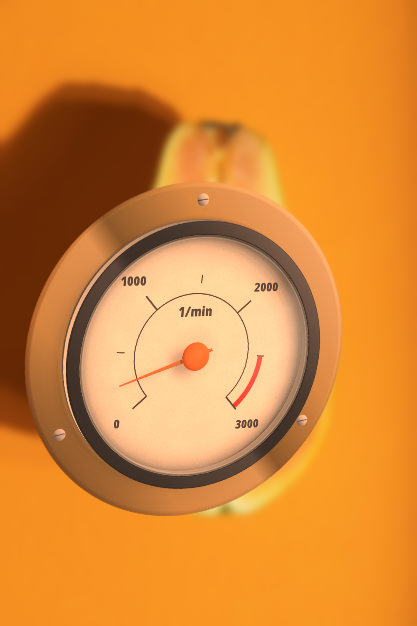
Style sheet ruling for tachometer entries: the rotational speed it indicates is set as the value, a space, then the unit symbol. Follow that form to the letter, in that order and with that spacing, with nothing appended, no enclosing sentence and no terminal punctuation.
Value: 250 rpm
